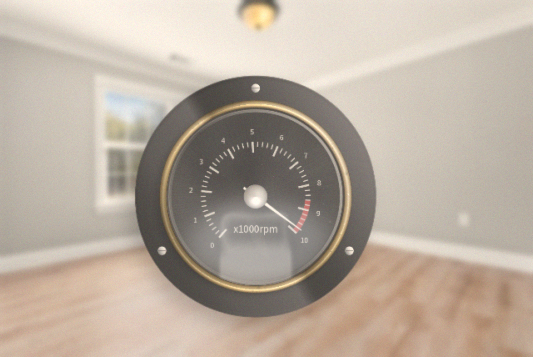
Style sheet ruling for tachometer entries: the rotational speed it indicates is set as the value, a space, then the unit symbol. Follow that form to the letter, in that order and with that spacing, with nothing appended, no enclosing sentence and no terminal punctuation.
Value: 9800 rpm
